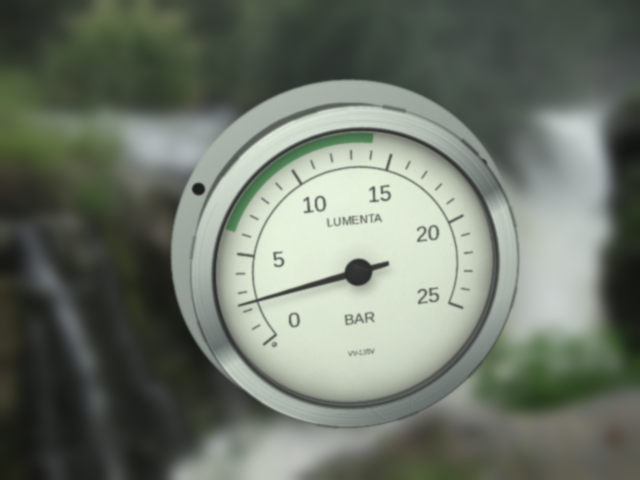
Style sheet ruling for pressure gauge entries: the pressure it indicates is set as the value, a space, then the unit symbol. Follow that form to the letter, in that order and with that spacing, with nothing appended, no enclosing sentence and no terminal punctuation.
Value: 2.5 bar
